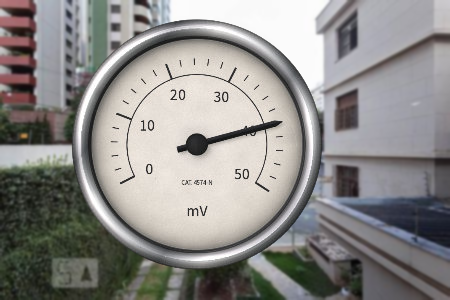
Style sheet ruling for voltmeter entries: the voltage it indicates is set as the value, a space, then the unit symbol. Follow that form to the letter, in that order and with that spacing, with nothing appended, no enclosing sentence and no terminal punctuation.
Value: 40 mV
